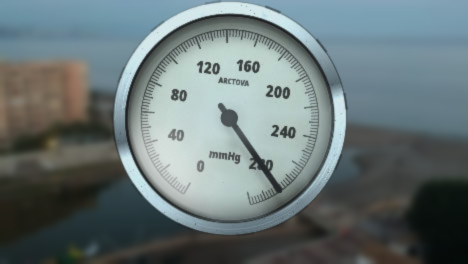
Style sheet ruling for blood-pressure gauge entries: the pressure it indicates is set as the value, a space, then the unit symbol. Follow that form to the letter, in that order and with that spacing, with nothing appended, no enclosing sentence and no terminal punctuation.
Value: 280 mmHg
